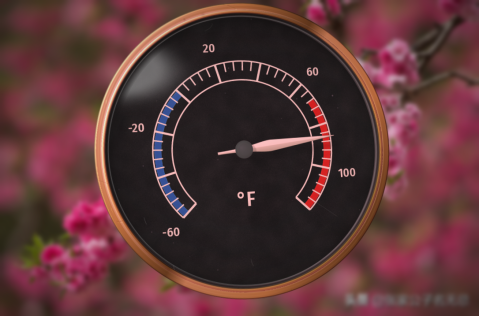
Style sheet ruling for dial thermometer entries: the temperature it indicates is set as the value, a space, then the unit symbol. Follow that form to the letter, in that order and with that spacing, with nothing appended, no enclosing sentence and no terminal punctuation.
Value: 86 °F
